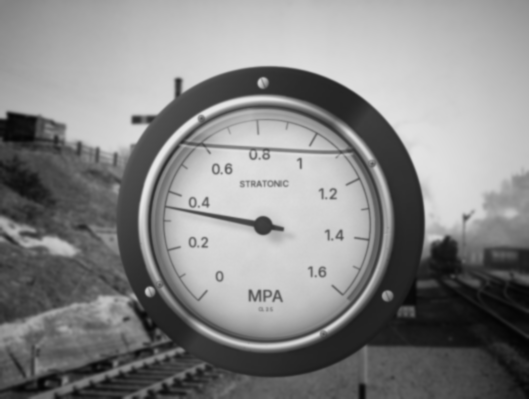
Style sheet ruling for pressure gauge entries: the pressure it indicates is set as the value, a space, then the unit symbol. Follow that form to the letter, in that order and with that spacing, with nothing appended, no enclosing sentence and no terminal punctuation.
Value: 0.35 MPa
